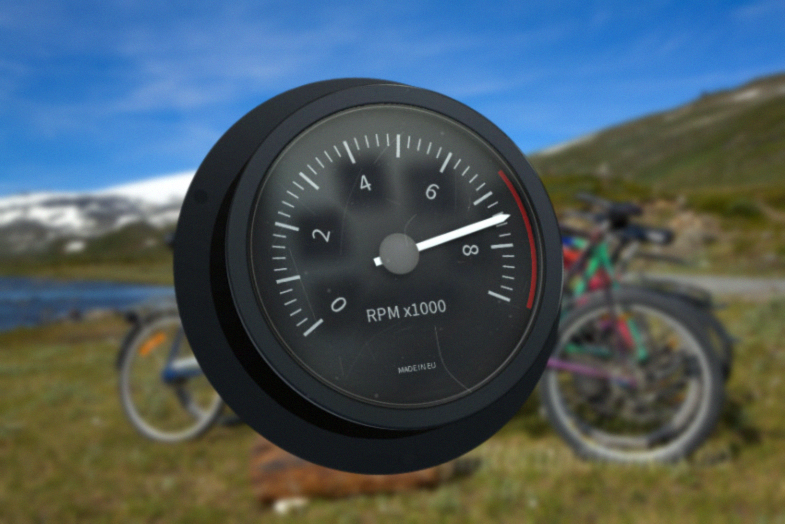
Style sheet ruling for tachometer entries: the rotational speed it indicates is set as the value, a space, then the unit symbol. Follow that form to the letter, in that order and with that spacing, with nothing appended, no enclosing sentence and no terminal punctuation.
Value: 7500 rpm
